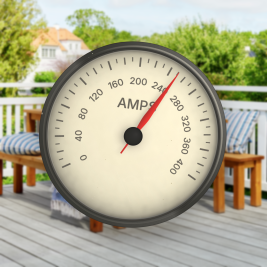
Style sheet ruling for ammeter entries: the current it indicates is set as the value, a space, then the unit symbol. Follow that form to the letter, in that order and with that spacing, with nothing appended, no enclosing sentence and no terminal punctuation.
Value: 250 A
